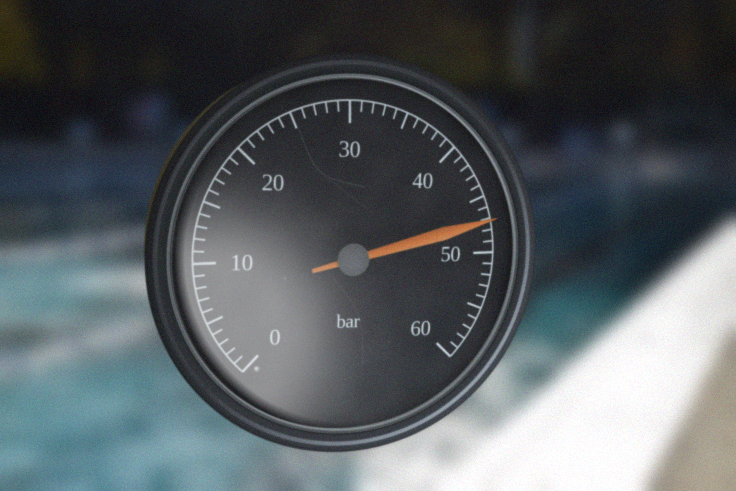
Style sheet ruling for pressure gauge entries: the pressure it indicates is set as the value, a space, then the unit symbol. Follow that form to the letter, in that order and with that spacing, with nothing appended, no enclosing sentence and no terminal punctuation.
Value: 47 bar
